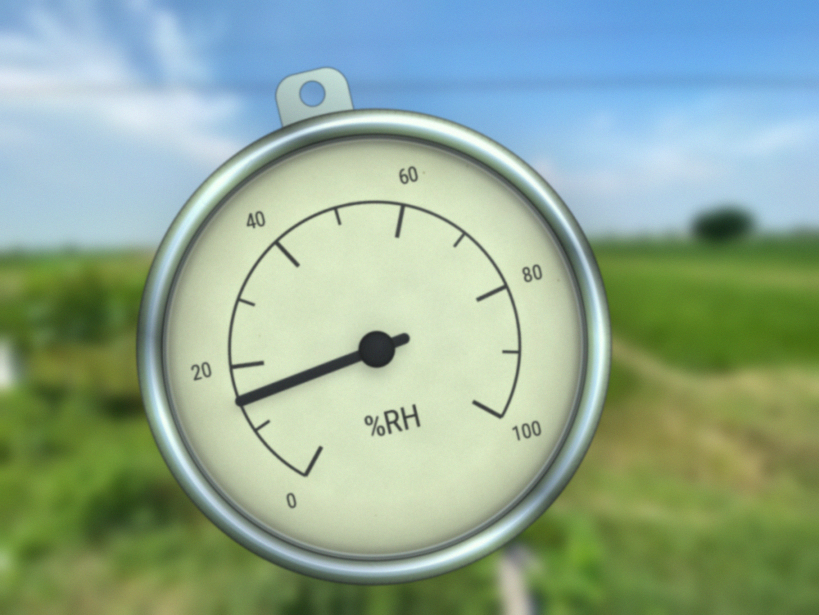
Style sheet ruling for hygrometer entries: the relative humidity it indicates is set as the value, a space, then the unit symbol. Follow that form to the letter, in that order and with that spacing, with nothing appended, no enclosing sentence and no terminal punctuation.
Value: 15 %
